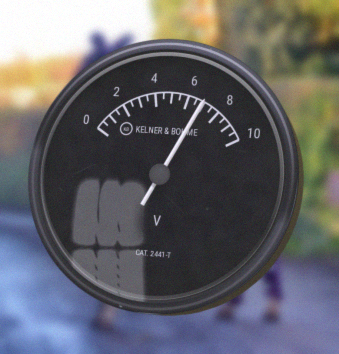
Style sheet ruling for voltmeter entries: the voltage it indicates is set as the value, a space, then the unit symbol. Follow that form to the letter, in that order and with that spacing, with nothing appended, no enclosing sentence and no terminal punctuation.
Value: 7 V
